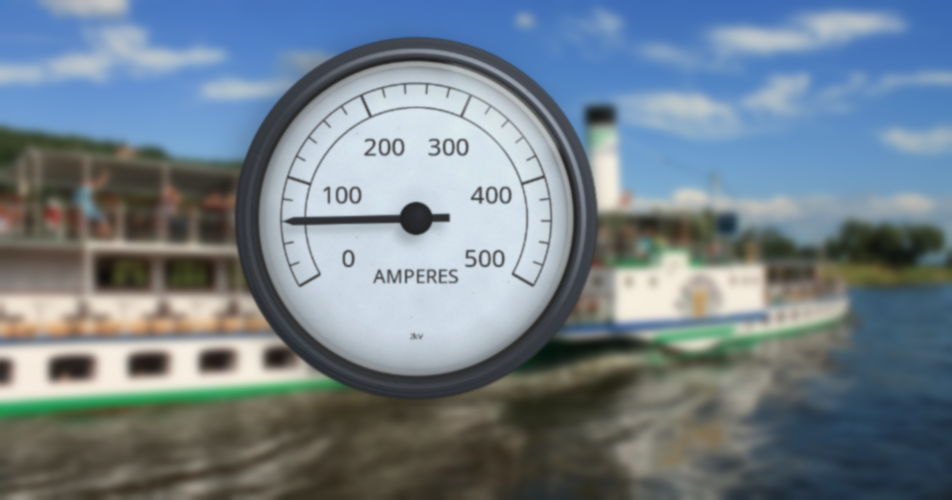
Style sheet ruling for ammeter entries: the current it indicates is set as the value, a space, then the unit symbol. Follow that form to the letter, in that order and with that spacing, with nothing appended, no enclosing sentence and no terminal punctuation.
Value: 60 A
